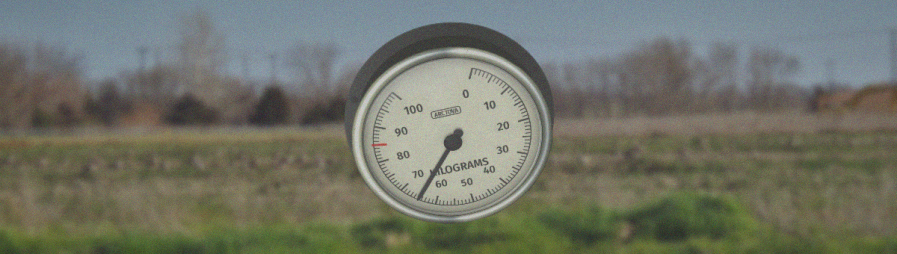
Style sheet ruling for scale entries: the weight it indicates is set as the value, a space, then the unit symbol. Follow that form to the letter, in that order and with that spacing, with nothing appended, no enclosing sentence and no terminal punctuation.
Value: 65 kg
